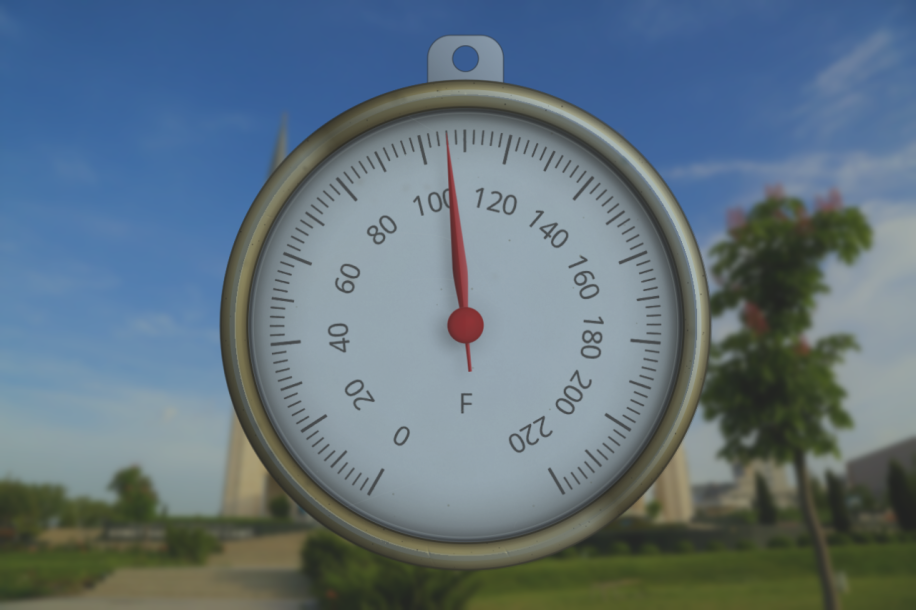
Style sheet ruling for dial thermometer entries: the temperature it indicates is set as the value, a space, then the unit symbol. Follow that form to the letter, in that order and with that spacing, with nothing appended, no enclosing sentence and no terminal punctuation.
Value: 106 °F
